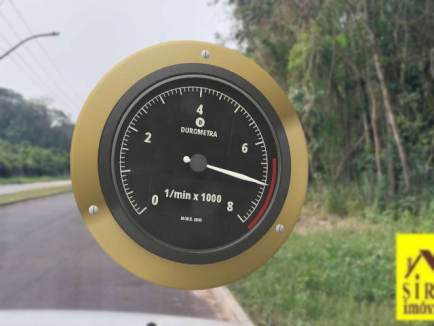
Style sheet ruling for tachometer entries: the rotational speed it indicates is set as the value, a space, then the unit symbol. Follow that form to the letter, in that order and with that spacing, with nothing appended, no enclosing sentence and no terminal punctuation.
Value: 7000 rpm
